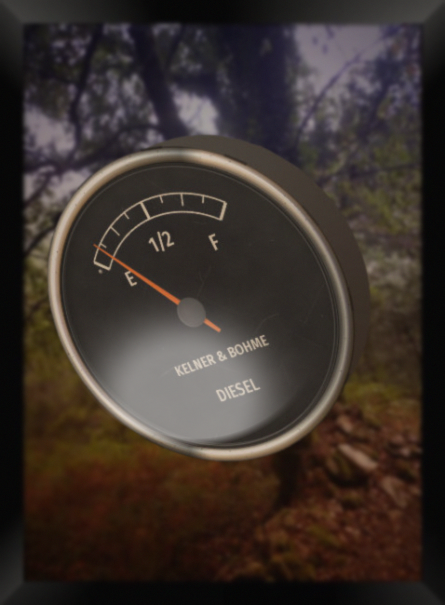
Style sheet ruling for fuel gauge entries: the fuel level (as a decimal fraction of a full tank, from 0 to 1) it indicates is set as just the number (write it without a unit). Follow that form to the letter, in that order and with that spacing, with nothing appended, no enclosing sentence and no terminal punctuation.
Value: 0.125
